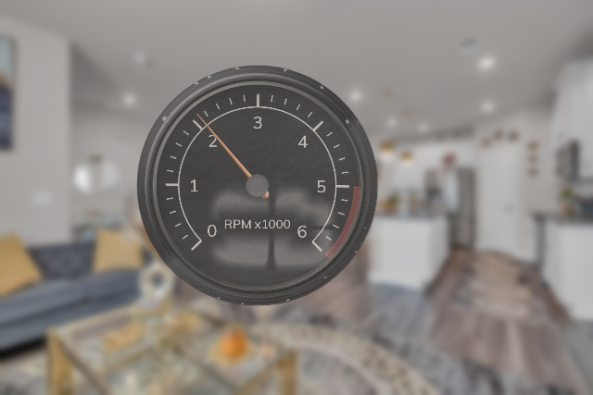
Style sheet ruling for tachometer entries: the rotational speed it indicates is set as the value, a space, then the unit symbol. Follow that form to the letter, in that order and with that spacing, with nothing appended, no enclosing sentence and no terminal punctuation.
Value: 2100 rpm
